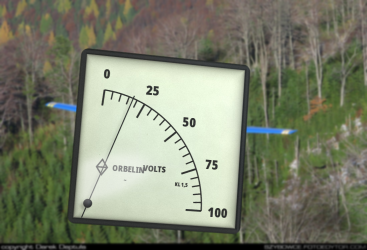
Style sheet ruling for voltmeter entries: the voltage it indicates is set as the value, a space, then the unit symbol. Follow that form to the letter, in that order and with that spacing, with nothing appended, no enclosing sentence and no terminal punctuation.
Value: 17.5 V
